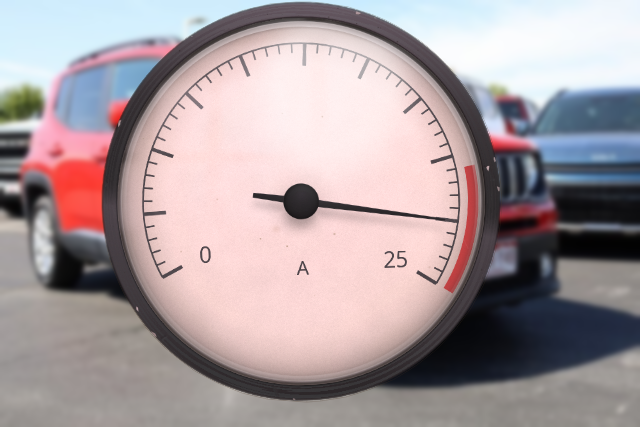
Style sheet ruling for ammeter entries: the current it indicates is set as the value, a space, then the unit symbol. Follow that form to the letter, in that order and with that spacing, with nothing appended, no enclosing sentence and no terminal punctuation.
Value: 22.5 A
